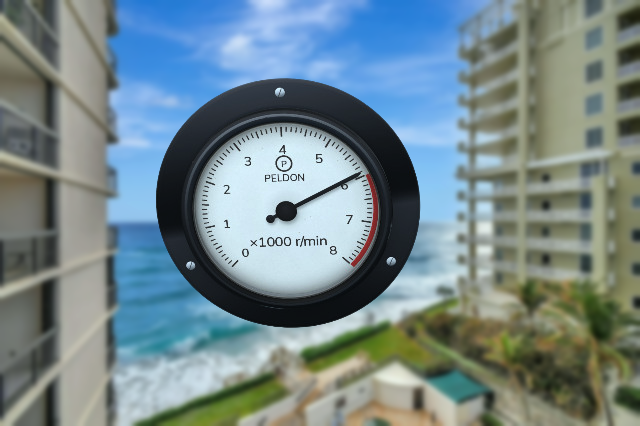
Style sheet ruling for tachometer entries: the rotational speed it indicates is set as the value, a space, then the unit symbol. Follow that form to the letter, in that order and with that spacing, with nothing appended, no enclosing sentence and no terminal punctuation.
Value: 5900 rpm
